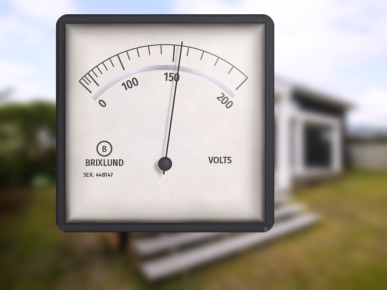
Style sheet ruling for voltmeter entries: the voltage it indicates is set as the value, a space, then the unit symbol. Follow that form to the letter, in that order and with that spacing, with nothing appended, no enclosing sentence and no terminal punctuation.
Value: 155 V
